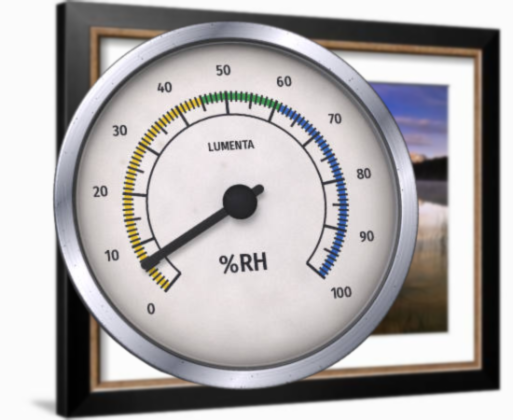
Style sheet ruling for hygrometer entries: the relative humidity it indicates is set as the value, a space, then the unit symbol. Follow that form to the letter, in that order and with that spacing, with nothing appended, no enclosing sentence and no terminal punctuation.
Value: 6 %
